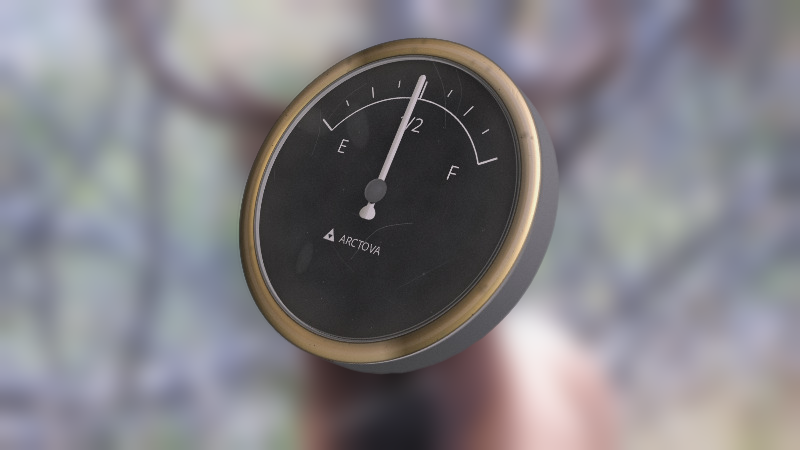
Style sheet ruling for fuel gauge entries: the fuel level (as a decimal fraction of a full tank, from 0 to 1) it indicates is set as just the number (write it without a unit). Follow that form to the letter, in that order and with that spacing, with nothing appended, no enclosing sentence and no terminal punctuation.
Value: 0.5
